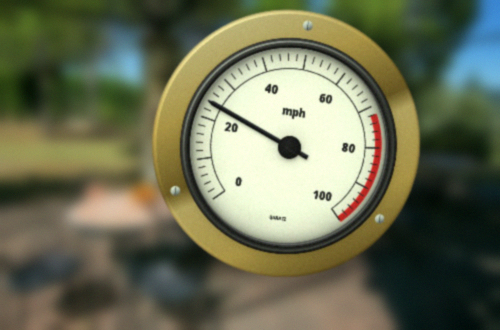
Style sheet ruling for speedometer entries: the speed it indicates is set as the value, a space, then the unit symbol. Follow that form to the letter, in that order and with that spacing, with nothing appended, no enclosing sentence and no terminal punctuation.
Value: 24 mph
